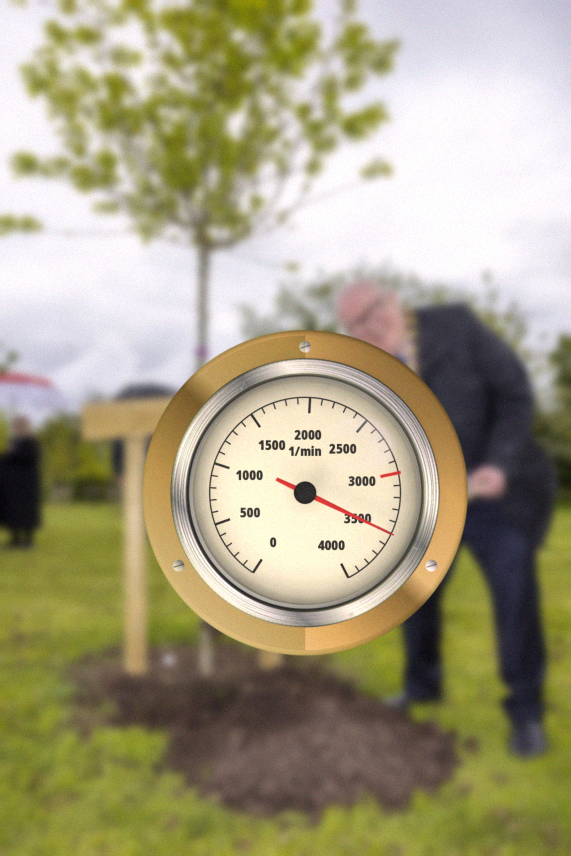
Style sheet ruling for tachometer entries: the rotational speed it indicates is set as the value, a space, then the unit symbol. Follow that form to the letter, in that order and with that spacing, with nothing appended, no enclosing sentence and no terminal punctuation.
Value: 3500 rpm
